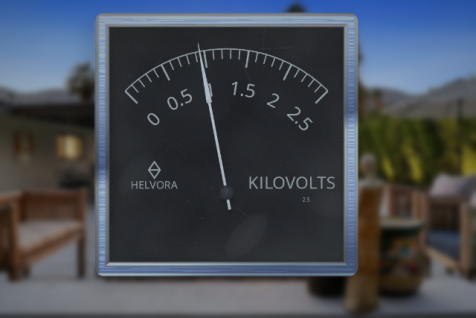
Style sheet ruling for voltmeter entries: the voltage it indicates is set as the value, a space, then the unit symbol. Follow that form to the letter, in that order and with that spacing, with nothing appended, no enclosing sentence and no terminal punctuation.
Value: 0.95 kV
